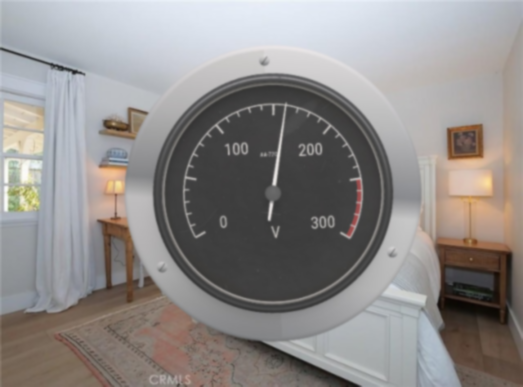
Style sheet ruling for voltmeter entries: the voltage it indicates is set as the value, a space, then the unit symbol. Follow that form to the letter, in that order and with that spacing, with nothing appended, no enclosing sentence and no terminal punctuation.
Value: 160 V
